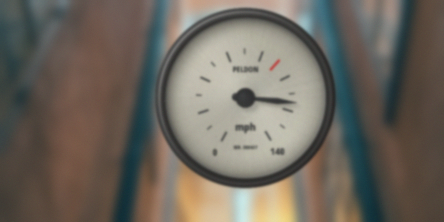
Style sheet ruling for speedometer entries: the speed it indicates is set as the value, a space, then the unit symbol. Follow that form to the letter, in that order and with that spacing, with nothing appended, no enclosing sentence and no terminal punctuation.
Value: 115 mph
